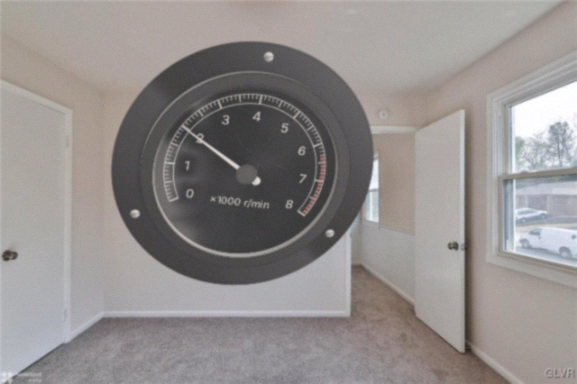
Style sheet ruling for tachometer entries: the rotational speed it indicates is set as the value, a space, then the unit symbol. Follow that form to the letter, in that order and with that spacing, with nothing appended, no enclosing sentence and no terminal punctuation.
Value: 2000 rpm
